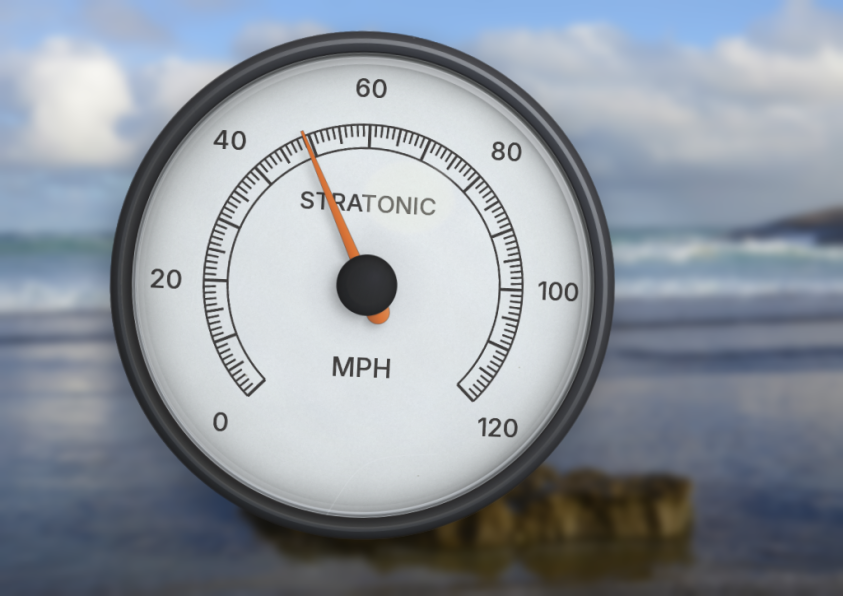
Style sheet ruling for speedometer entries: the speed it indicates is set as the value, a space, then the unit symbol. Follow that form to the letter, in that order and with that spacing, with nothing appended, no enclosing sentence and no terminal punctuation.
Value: 49 mph
